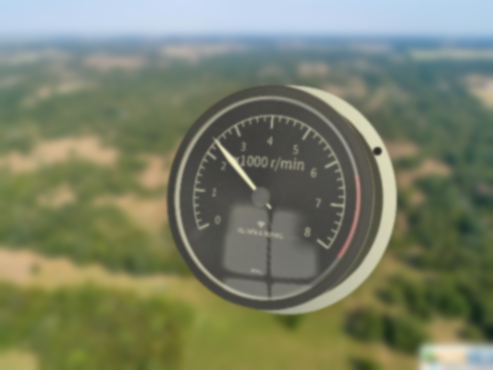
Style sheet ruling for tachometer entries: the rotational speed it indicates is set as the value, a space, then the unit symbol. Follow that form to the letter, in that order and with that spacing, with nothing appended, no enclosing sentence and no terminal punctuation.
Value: 2400 rpm
